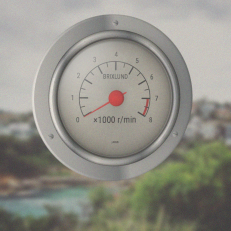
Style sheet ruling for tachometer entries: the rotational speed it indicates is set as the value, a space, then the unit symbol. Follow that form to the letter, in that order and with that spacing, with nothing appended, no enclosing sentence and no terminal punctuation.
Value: 0 rpm
